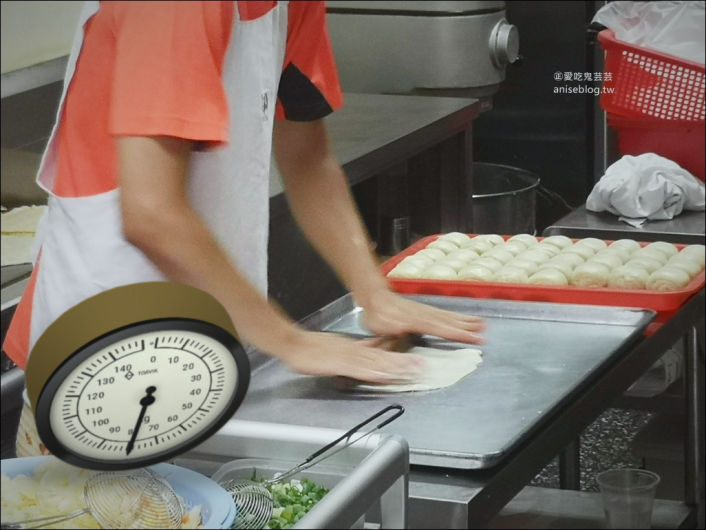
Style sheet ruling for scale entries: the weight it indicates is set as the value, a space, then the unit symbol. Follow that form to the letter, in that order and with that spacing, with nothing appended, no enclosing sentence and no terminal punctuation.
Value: 80 kg
